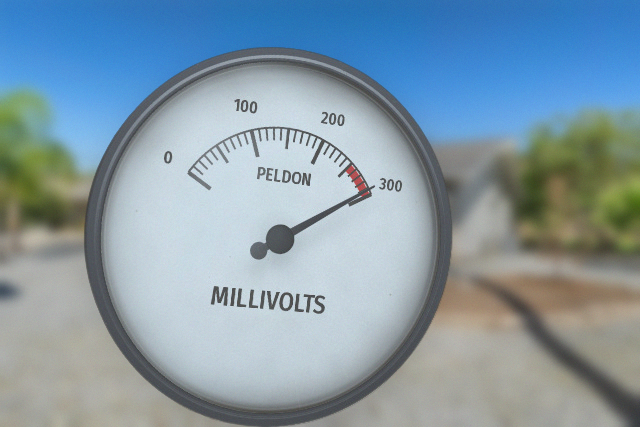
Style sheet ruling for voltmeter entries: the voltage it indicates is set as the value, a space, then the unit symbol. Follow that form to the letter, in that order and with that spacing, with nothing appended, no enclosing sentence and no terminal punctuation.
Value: 290 mV
